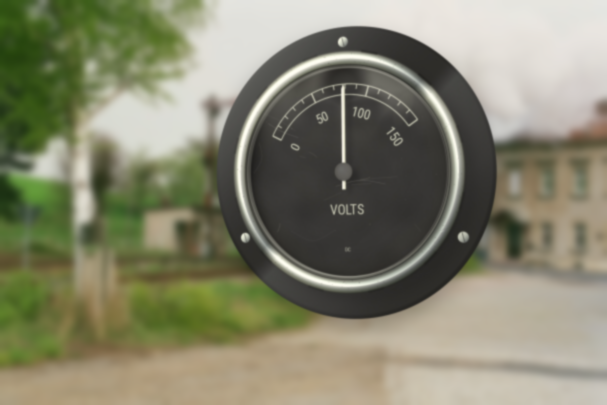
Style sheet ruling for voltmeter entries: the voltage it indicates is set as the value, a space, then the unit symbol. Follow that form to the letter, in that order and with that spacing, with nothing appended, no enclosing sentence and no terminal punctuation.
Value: 80 V
